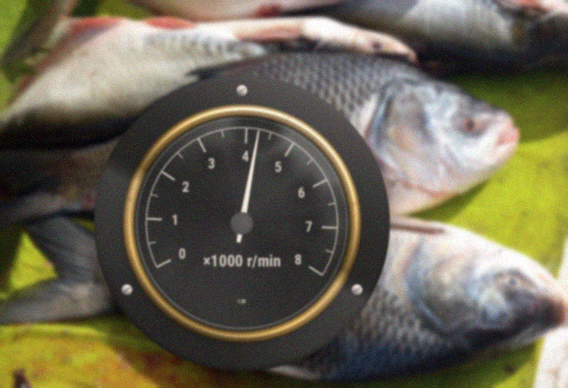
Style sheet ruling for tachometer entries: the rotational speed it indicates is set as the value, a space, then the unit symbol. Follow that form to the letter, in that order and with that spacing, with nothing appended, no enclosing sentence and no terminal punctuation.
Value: 4250 rpm
